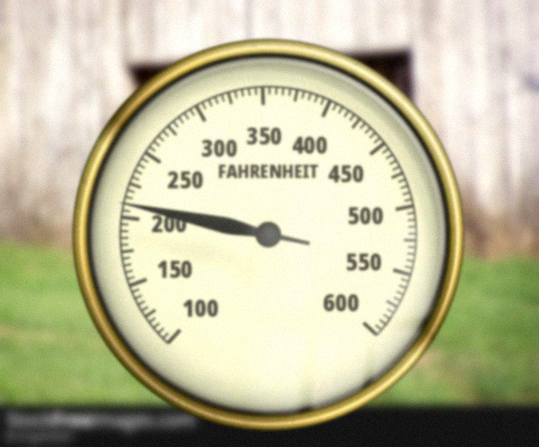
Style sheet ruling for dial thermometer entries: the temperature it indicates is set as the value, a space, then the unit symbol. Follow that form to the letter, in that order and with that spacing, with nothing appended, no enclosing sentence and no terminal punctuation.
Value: 210 °F
